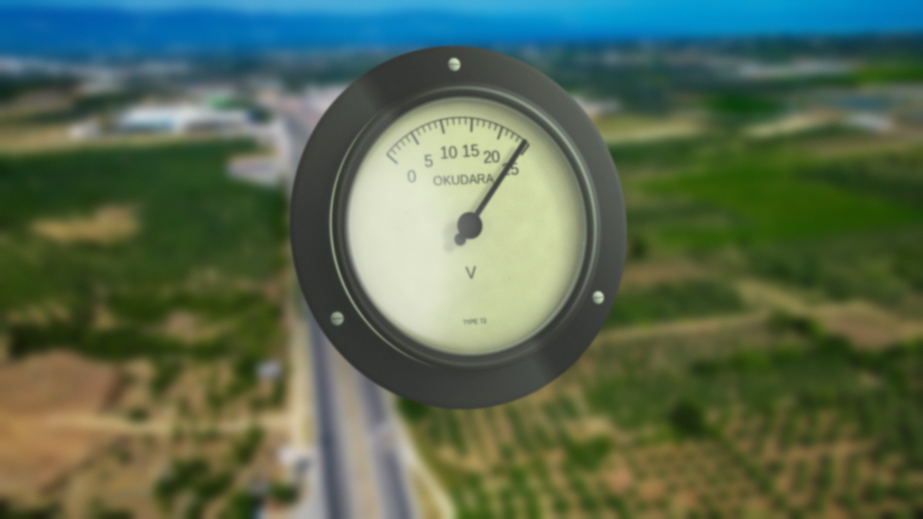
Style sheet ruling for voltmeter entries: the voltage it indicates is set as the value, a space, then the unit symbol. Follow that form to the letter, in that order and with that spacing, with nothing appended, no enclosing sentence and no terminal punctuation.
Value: 24 V
